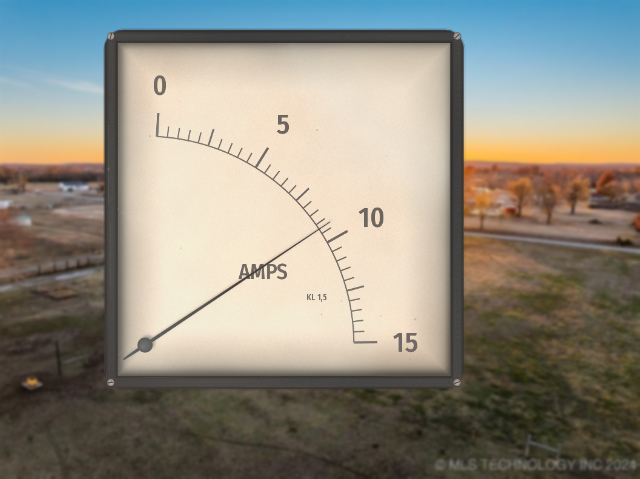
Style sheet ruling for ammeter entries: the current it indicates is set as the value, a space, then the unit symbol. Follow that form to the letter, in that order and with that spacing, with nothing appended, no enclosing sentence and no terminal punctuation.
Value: 9.25 A
